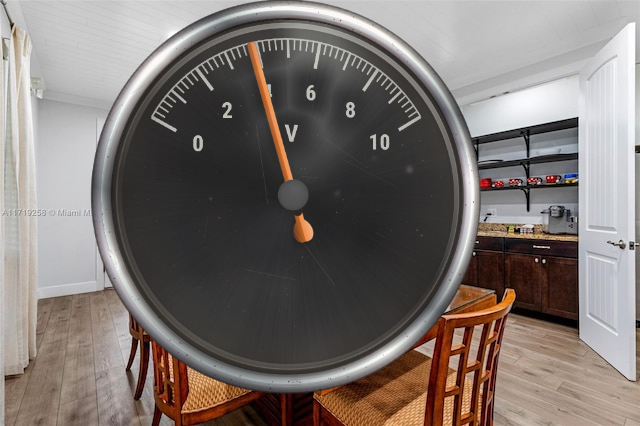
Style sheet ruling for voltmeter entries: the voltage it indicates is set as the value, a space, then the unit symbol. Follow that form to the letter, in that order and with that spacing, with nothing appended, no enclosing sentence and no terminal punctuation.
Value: 3.8 V
